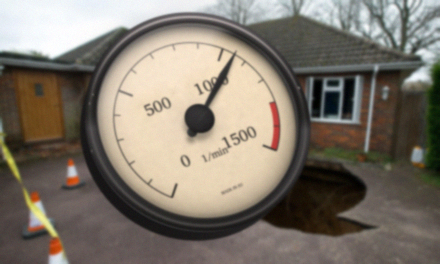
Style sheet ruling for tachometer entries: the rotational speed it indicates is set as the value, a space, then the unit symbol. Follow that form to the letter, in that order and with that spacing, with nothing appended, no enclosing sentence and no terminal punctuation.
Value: 1050 rpm
